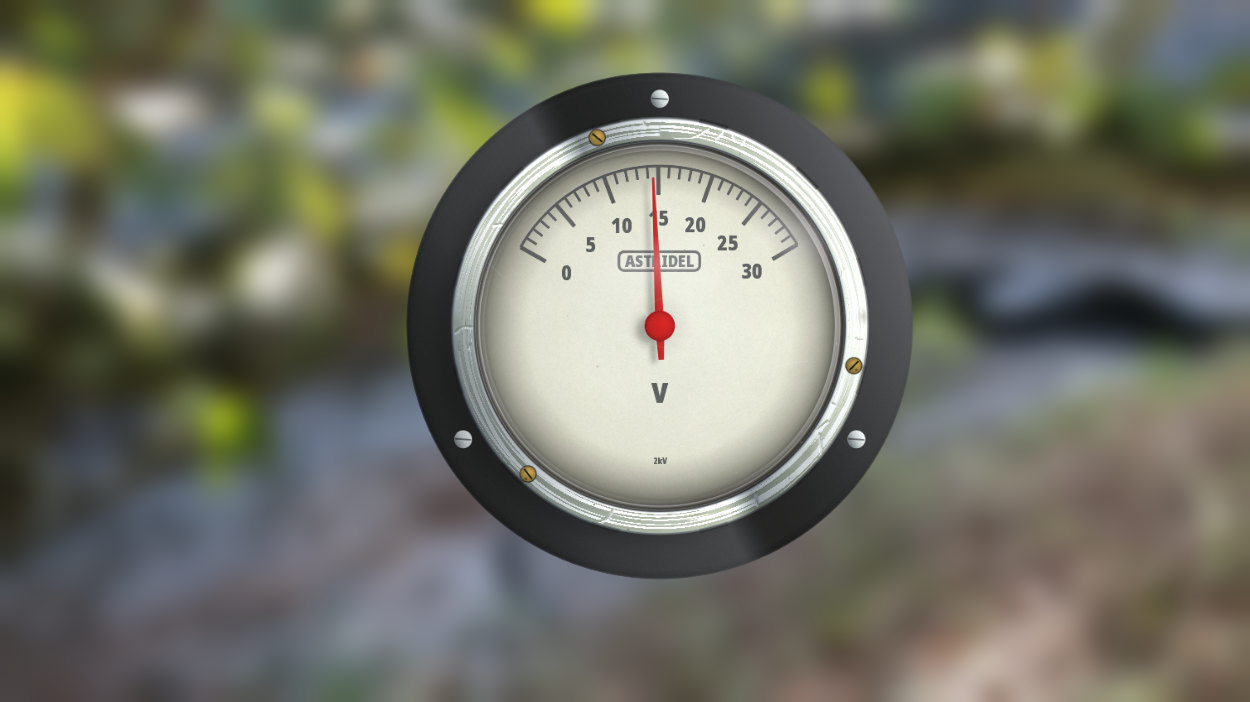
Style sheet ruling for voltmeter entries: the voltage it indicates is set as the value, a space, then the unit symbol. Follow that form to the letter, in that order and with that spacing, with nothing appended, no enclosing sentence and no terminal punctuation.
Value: 14.5 V
